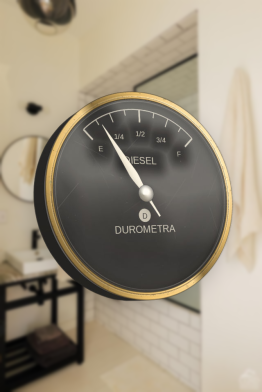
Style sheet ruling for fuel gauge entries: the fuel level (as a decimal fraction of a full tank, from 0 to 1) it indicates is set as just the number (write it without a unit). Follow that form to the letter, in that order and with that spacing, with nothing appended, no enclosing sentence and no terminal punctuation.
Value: 0.125
